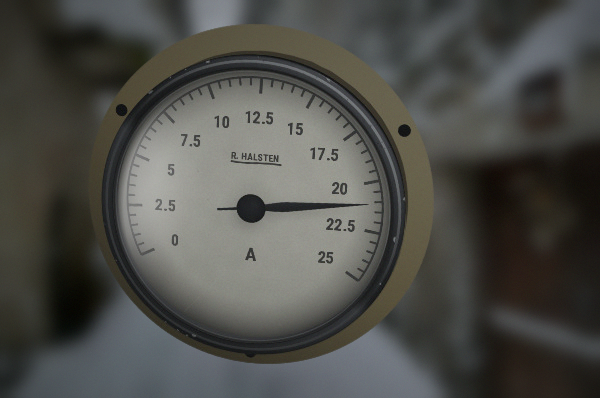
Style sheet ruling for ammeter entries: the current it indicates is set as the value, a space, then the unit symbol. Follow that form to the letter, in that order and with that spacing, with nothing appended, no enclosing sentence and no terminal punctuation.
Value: 21 A
